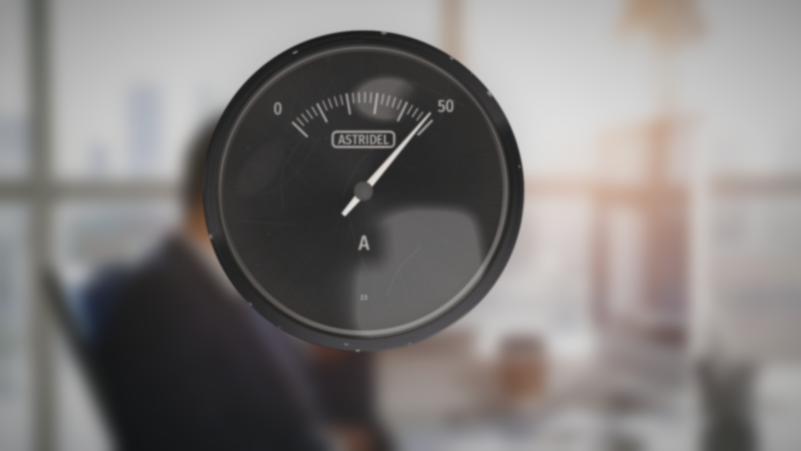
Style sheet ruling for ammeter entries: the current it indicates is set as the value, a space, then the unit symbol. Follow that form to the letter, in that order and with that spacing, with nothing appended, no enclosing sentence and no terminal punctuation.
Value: 48 A
